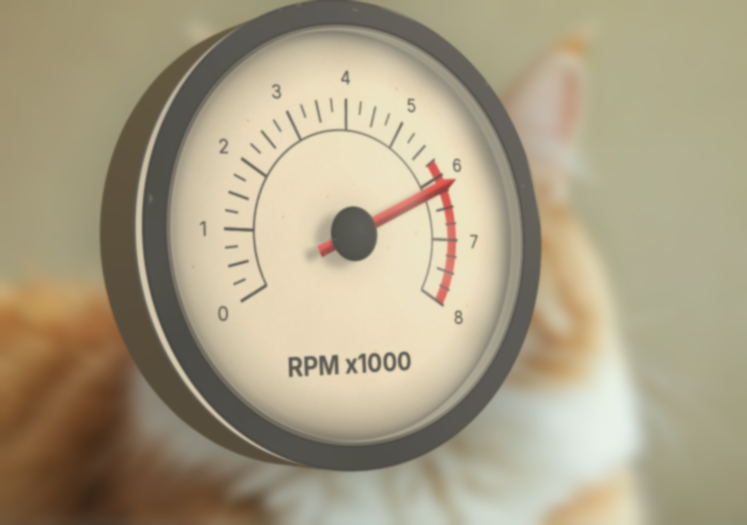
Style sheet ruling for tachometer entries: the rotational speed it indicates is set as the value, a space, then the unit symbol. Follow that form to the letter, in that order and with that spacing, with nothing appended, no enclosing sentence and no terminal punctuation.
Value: 6125 rpm
